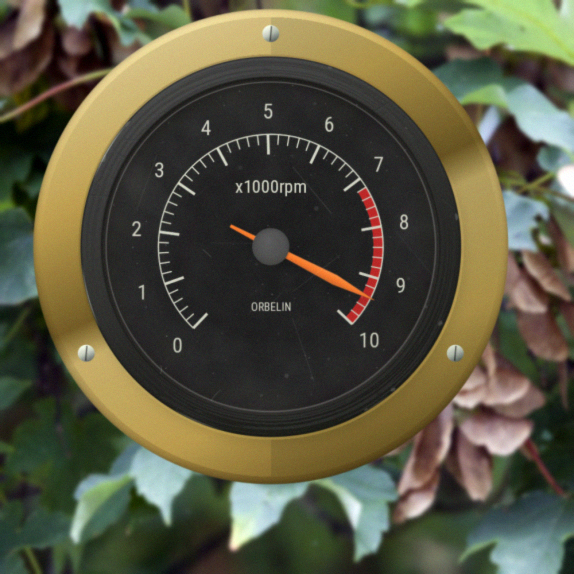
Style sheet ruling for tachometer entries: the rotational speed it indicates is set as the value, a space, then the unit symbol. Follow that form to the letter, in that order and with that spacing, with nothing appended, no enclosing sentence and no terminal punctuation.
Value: 9400 rpm
